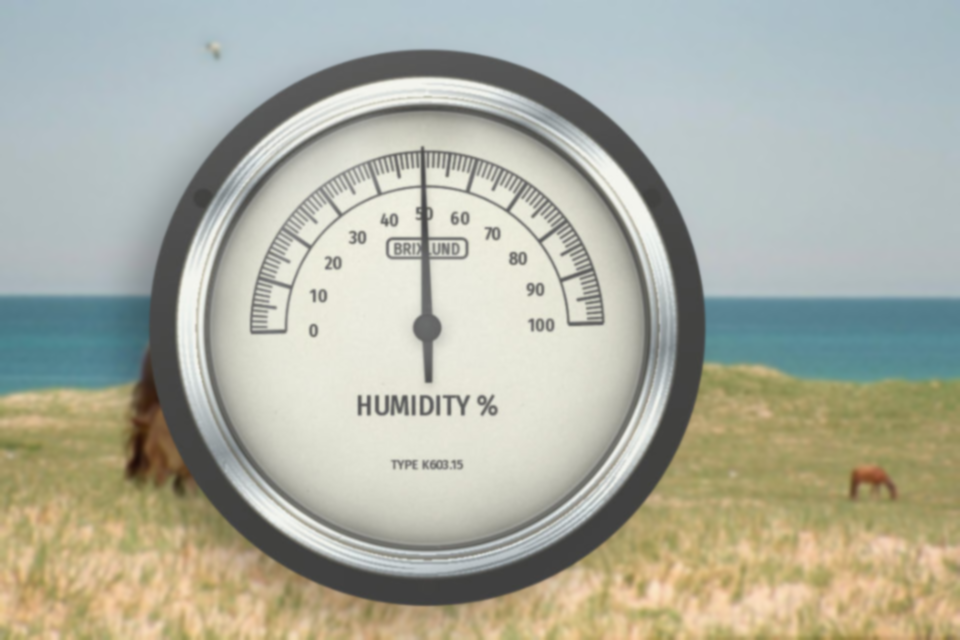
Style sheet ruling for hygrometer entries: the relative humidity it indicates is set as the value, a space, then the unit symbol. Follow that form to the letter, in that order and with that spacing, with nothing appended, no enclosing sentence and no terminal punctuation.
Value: 50 %
